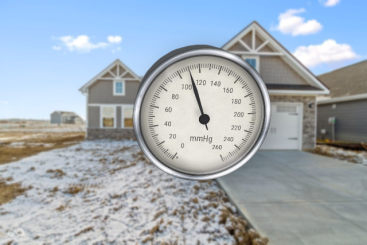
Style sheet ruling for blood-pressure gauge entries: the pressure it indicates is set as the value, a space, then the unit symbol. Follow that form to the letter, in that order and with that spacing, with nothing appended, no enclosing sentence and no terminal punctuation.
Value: 110 mmHg
